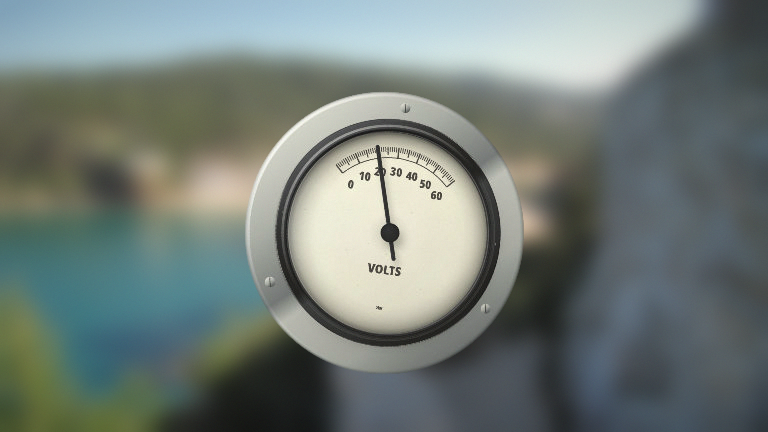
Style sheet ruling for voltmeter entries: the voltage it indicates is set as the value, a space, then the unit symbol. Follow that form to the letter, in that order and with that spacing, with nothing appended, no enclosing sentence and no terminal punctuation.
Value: 20 V
